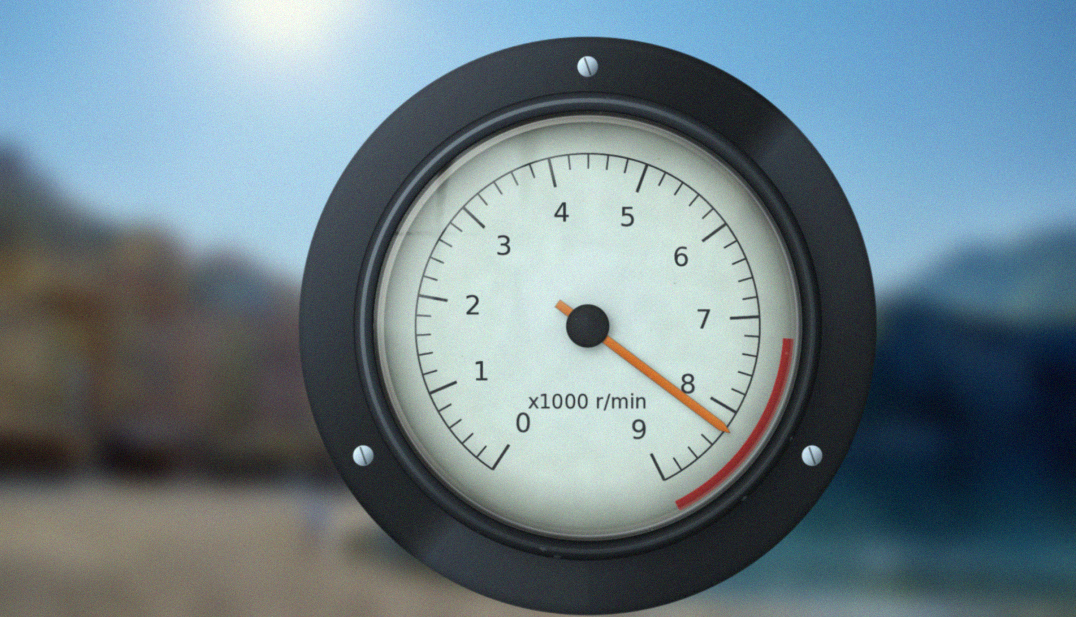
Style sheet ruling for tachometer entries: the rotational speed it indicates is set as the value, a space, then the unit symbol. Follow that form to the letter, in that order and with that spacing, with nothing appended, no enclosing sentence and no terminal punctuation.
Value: 8200 rpm
